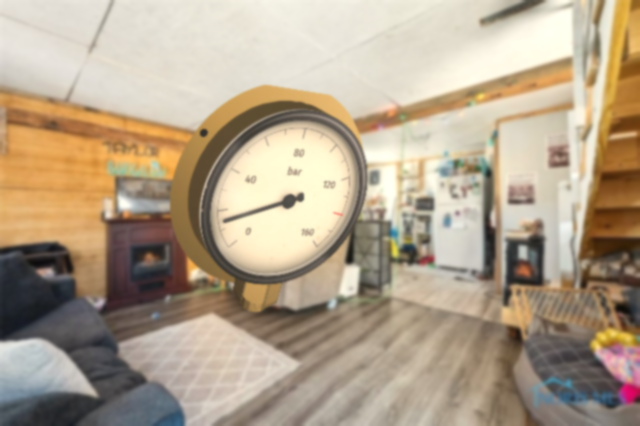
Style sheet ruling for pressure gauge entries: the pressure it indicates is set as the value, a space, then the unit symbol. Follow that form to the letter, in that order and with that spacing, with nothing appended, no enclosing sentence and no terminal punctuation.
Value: 15 bar
